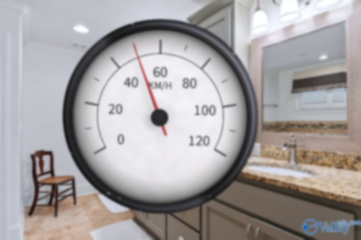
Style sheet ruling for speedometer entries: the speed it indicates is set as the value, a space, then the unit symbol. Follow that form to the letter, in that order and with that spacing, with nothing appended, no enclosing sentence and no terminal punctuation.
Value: 50 km/h
